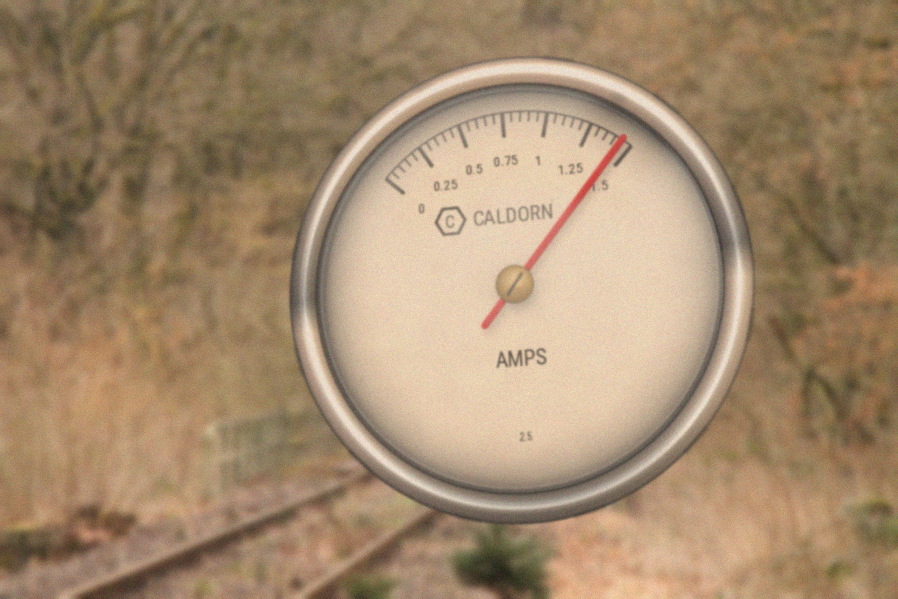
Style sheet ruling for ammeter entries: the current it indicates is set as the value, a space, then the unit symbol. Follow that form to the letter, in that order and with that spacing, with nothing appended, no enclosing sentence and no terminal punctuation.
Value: 1.45 A
